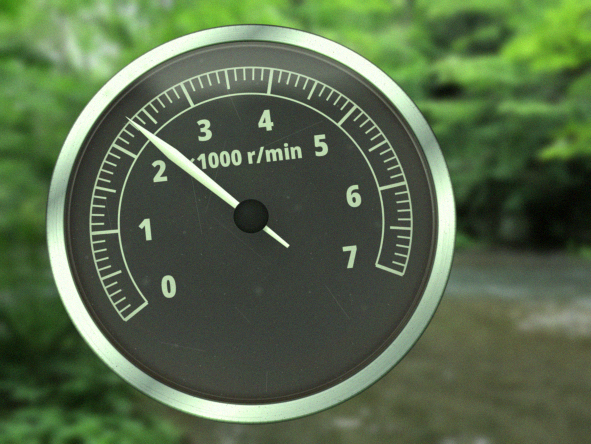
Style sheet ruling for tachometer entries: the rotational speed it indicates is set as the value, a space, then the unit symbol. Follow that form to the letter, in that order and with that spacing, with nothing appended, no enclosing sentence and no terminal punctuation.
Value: 2300 rpm
